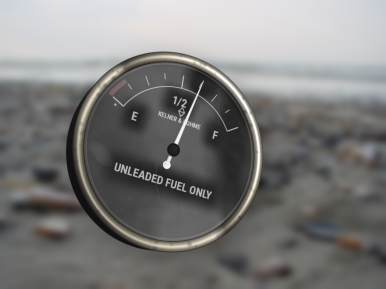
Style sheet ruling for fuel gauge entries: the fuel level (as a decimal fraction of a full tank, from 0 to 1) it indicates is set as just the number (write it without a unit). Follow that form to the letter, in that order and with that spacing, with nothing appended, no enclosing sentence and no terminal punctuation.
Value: 0.625
